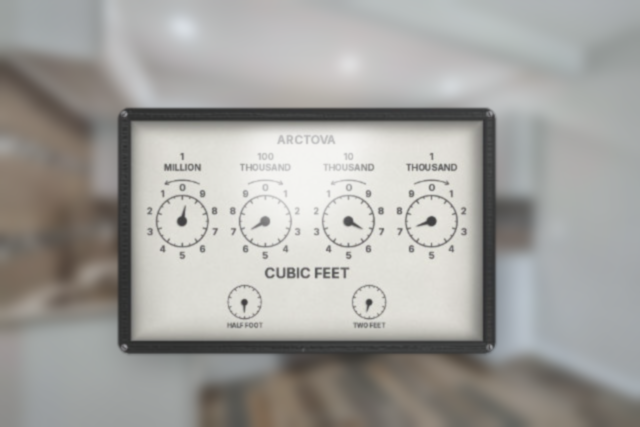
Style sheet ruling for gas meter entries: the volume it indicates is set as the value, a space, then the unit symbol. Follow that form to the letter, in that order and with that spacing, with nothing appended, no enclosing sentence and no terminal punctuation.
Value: 966700 ft³
